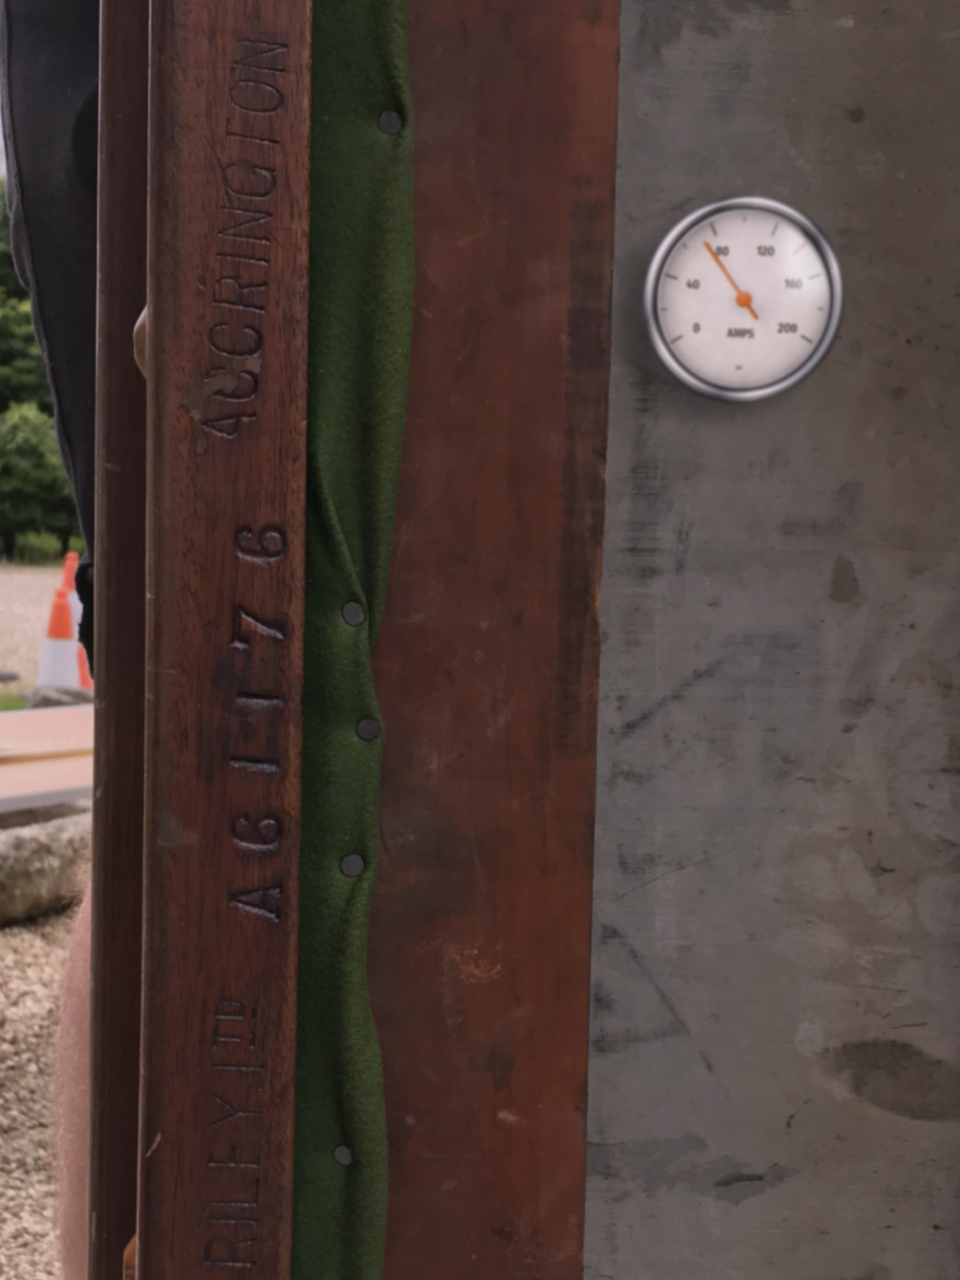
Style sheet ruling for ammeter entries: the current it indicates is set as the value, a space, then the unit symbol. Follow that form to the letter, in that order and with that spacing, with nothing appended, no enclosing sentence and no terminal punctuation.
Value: 70 A
